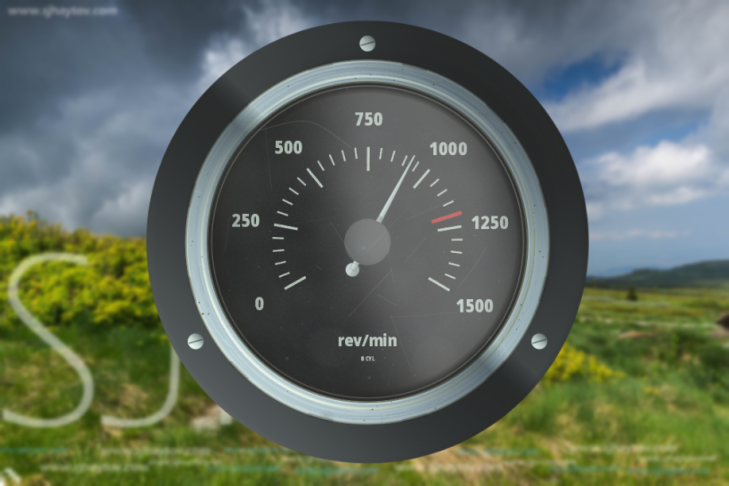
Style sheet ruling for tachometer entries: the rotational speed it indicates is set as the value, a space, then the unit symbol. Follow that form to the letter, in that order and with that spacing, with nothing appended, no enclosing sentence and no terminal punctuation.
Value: 925 rpm
